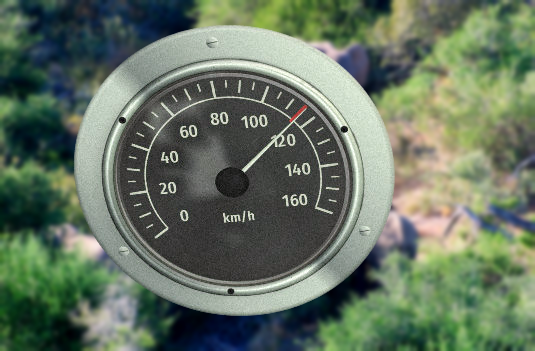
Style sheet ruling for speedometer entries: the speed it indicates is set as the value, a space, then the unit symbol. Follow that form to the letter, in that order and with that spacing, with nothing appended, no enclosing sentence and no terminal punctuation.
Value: 115 km/h
